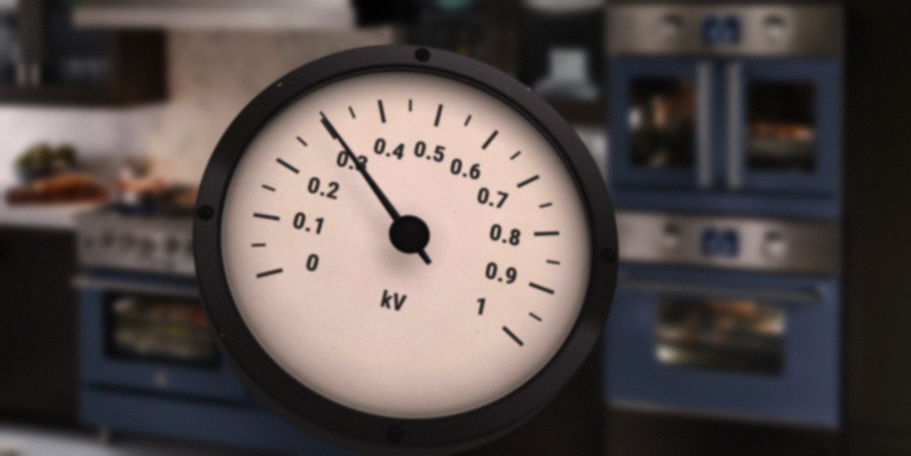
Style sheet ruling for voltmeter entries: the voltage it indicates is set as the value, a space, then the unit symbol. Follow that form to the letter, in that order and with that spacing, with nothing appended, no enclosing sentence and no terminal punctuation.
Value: 0.3 kV
